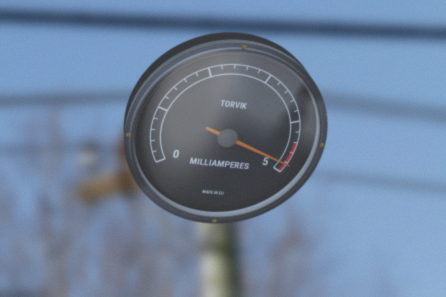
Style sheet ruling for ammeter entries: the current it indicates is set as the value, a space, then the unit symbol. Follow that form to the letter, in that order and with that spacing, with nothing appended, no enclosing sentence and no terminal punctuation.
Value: 4.8 mA
